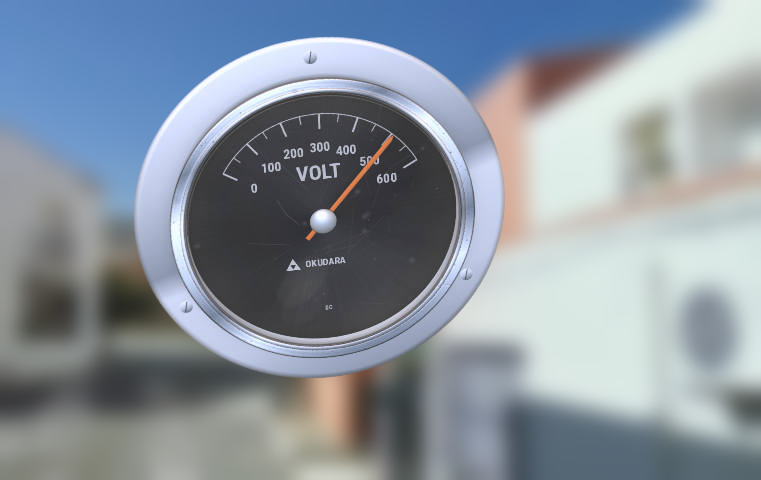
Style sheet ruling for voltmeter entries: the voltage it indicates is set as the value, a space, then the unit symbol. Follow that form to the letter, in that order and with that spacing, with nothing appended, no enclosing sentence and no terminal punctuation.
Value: 500 V
